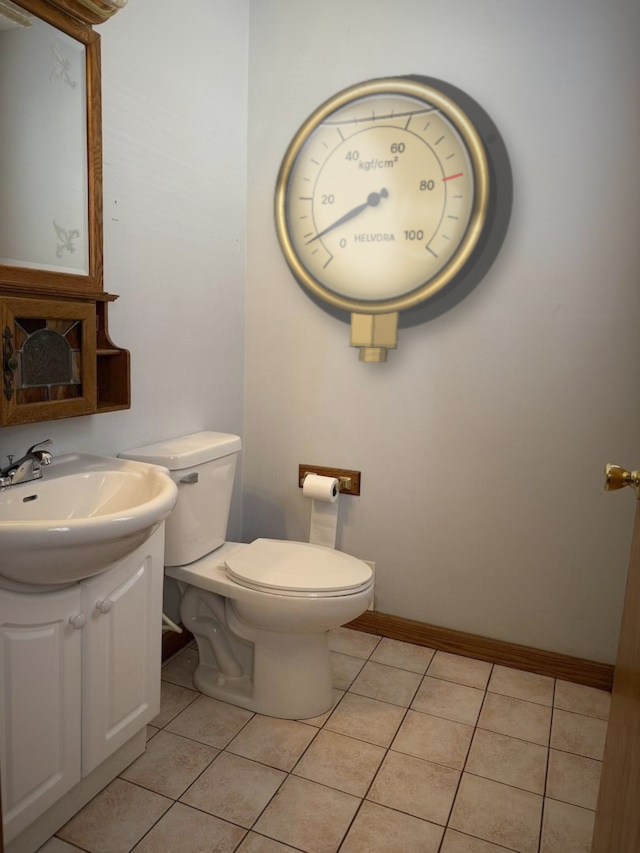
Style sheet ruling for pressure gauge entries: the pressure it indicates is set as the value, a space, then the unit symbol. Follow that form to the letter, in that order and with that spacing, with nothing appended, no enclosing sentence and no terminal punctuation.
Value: 7.5 kg/cm²
